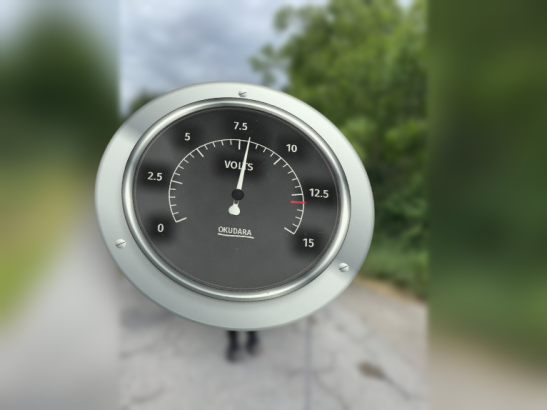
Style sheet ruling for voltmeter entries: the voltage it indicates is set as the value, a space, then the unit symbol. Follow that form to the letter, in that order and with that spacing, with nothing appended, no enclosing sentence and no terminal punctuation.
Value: 8 V
